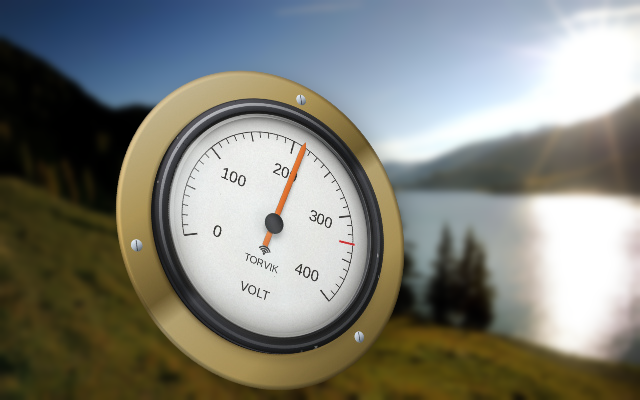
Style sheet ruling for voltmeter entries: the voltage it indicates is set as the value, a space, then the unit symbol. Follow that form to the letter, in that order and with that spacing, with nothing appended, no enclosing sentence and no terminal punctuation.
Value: 210 V
